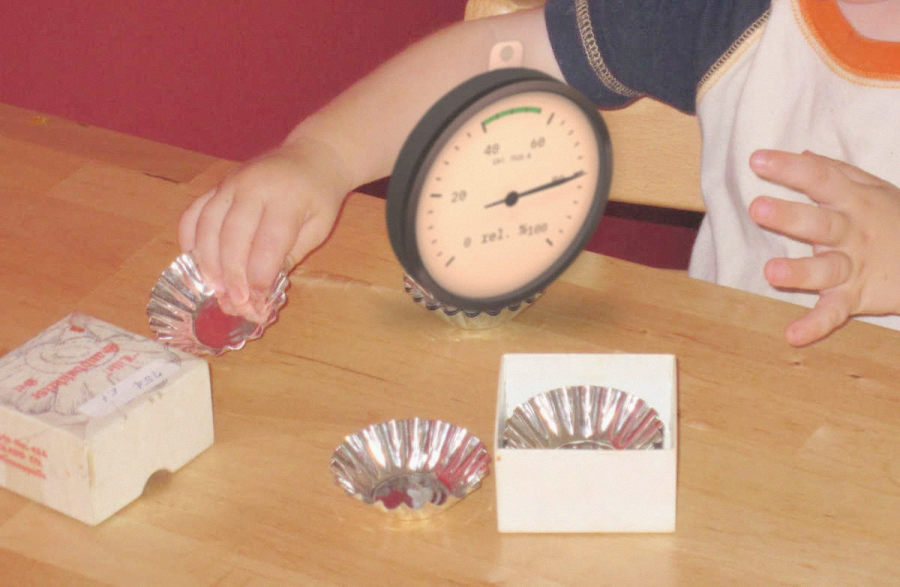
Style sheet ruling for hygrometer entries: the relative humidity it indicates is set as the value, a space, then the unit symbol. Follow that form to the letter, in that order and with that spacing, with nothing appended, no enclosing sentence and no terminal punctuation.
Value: 80 %
